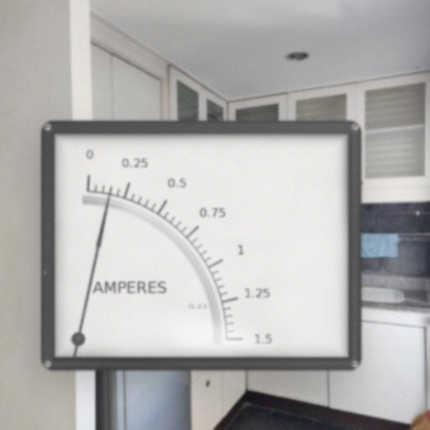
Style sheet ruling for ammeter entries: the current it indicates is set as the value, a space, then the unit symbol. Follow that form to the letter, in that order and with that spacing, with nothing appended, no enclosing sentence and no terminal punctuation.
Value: 0.15 A
